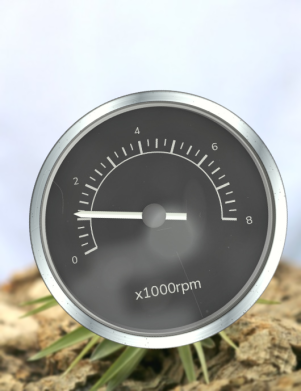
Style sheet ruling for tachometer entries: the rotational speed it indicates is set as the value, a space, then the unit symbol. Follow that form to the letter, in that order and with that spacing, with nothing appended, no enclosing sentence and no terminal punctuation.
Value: 1125 rpm
